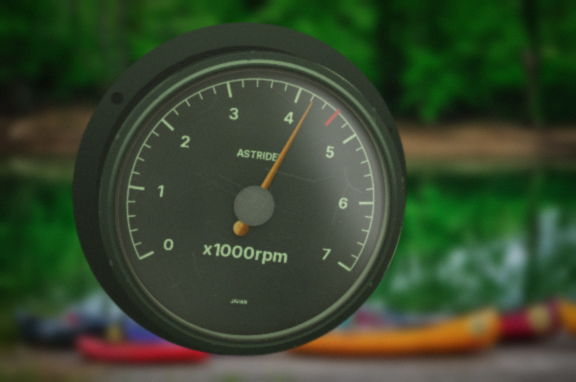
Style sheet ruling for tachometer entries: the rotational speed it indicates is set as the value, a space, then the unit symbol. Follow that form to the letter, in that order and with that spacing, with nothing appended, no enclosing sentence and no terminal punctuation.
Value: 4200 rpm
